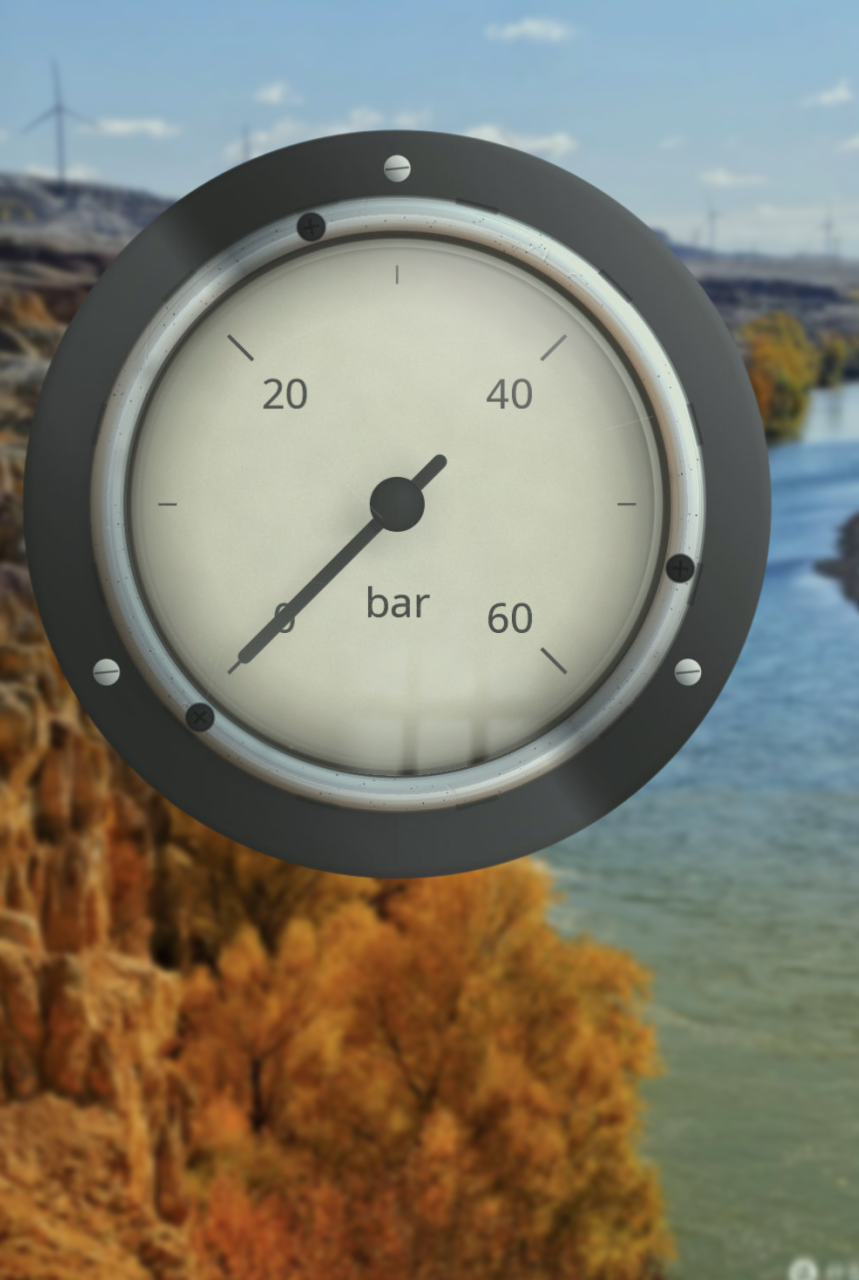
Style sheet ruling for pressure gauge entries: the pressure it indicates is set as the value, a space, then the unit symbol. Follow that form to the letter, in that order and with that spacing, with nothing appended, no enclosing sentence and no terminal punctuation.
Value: 0 bar
